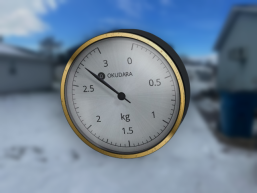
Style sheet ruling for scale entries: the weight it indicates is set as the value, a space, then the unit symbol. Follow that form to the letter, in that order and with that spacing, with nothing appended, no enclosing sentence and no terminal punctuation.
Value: 2.75 kg
